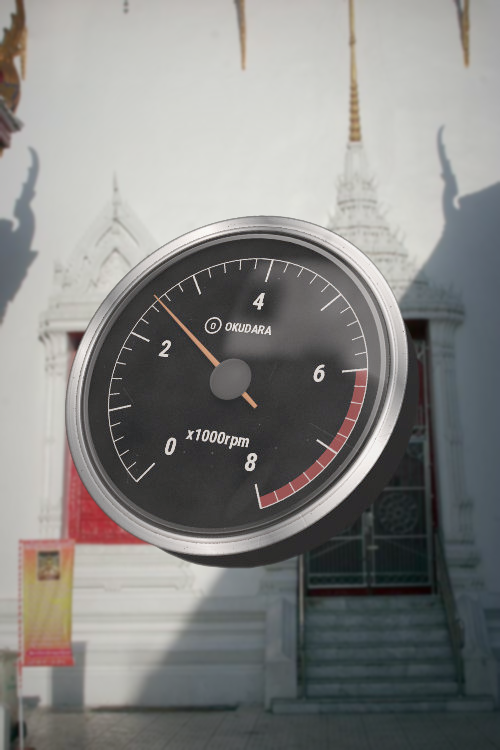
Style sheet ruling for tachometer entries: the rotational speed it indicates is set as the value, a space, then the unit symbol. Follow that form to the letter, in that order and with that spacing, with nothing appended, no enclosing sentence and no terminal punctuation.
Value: 2500 rpm
